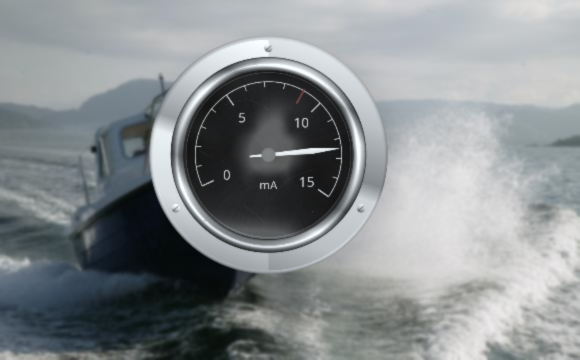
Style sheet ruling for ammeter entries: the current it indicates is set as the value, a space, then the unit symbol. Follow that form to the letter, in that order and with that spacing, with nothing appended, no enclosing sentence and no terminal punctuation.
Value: 12.5 mA
